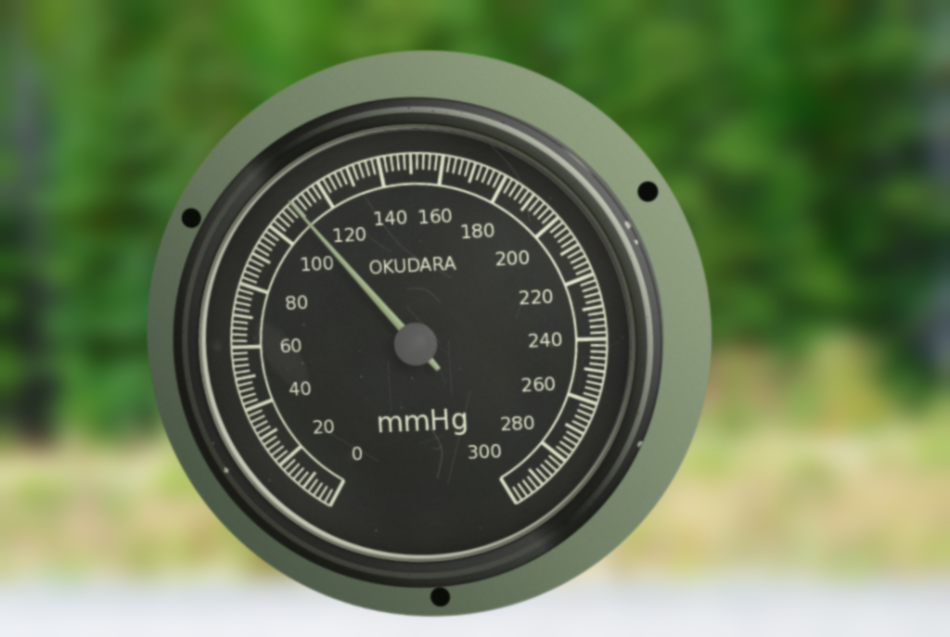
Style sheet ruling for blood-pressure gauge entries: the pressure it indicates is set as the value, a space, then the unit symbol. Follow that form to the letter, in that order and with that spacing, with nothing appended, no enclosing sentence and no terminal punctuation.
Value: 110 mmHg
